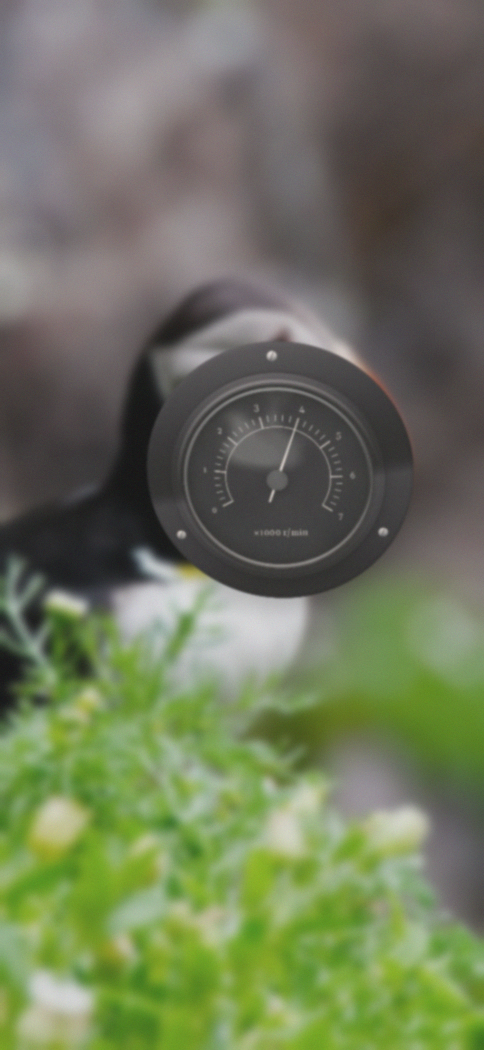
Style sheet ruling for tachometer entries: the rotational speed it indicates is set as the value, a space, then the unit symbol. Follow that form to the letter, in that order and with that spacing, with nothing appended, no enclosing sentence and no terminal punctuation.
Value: 4000 rpm
